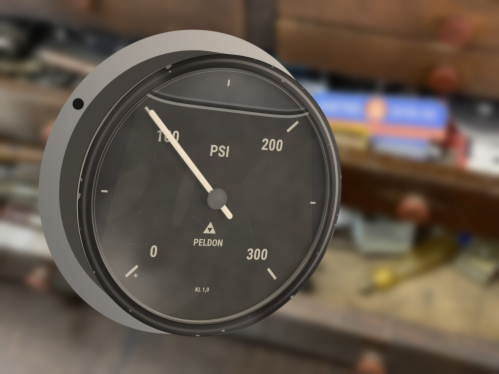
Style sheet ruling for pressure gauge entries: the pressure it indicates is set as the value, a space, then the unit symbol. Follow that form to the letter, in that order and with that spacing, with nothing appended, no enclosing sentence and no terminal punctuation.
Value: 100 psi
